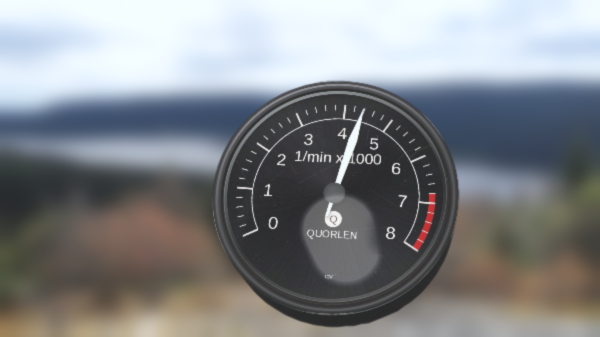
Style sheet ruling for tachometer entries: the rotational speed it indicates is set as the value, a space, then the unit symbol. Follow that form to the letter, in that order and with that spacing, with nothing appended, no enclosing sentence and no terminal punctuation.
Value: 4400 rpm
